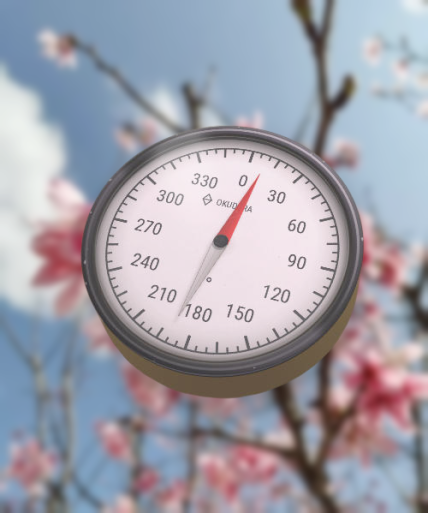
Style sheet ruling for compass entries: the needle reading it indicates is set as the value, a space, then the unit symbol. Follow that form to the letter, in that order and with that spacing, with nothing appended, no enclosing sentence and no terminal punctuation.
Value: 10 °
